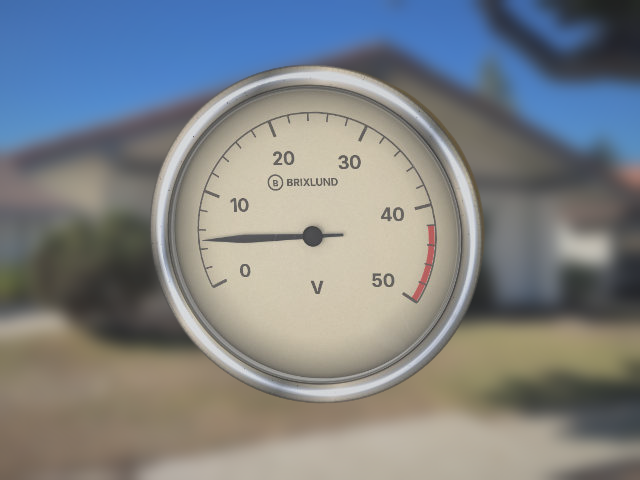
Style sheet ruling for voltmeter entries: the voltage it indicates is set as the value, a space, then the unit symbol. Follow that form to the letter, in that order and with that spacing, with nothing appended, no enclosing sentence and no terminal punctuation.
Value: 5 V
